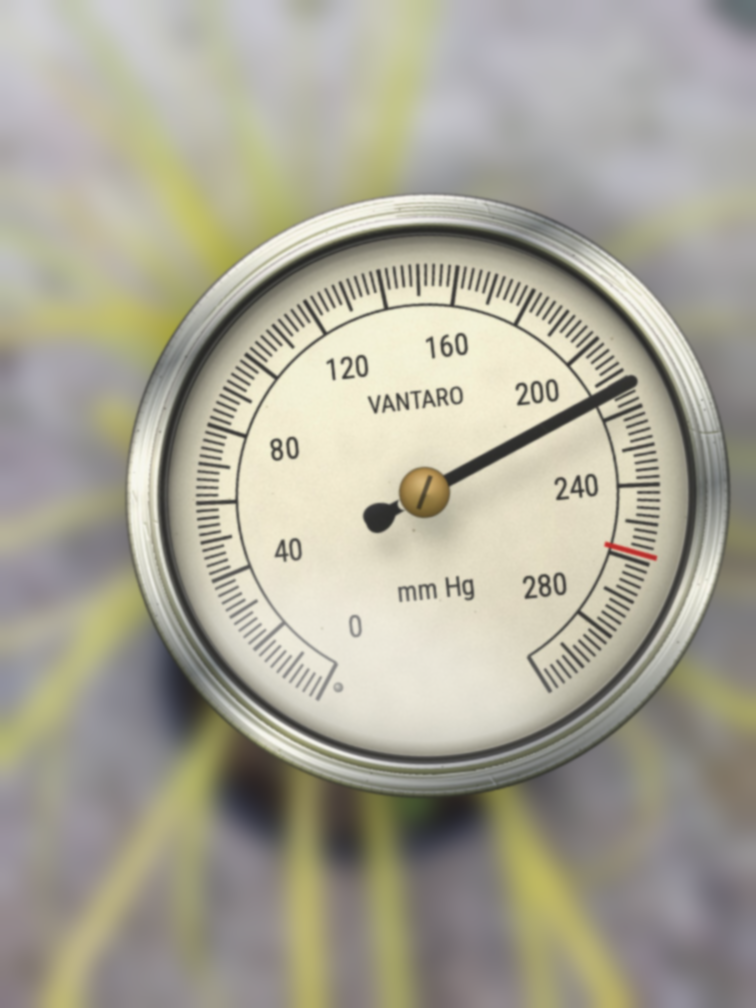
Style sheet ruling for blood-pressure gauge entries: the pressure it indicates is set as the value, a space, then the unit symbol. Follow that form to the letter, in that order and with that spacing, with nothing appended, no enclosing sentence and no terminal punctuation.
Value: 214 mmHg
